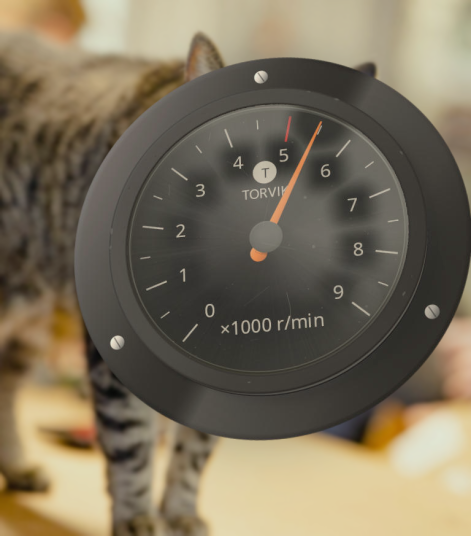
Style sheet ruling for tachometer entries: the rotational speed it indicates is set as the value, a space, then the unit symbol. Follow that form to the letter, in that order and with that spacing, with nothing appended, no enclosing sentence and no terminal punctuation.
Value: 5500 rpm
